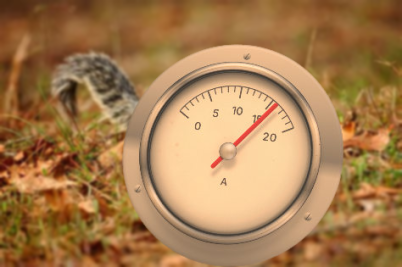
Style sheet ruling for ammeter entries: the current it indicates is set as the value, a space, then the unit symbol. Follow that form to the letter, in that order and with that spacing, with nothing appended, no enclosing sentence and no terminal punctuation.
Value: 16 A
